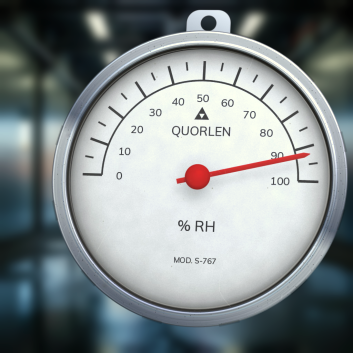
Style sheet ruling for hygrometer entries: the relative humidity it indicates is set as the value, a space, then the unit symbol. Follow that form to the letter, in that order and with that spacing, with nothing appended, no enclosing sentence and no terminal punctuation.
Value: 92.5 %
